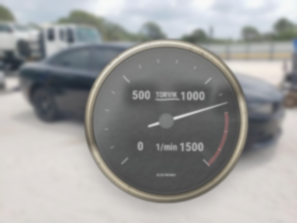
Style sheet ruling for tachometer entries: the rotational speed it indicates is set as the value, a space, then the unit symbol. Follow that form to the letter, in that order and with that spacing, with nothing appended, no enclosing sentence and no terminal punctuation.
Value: 1150 rpm
